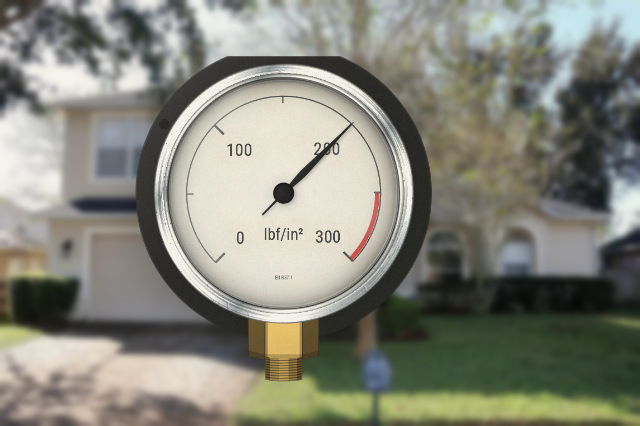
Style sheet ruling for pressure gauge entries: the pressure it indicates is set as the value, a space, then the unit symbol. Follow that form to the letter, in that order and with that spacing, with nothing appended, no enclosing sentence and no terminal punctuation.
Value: 200 psi
